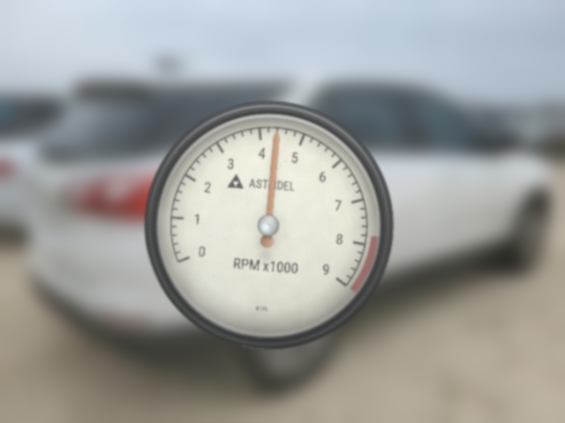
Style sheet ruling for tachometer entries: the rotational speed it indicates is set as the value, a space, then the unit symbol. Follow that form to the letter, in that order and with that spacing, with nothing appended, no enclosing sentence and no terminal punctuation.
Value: 4400 rpm
